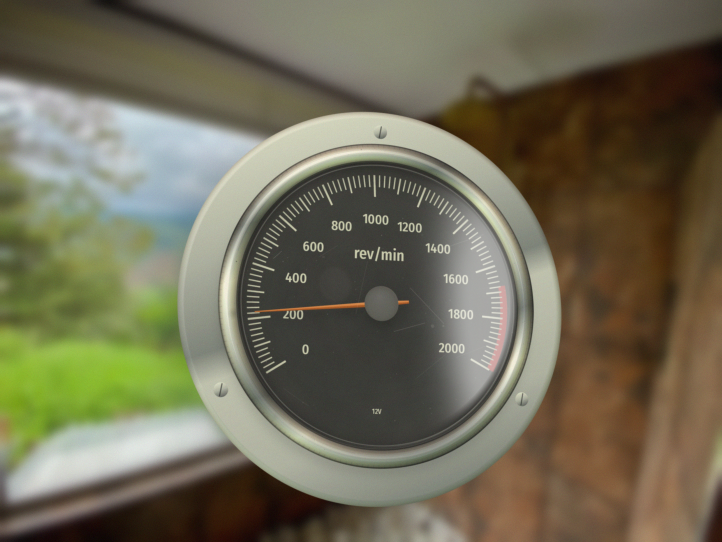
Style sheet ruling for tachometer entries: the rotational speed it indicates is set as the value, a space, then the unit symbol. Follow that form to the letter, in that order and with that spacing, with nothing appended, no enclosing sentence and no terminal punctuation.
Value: 220 rpm
